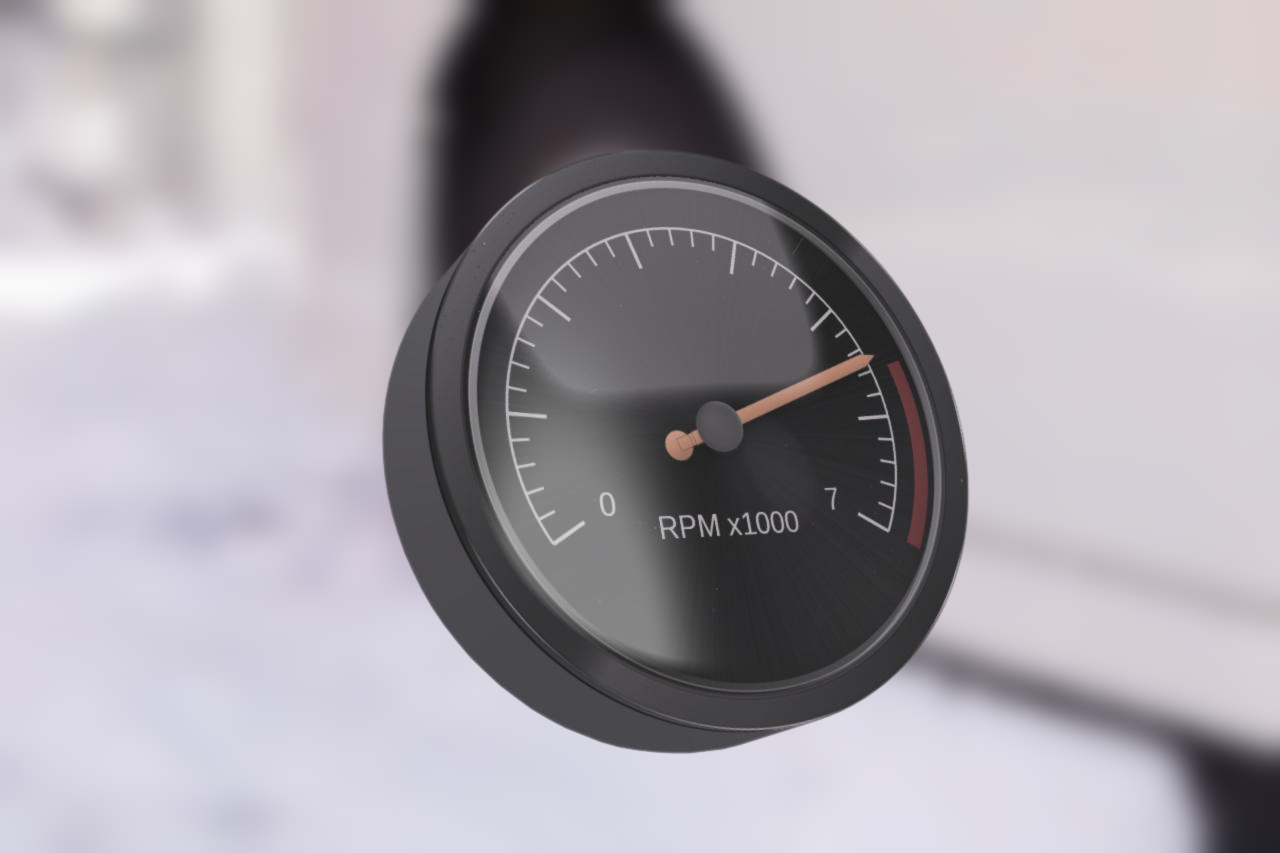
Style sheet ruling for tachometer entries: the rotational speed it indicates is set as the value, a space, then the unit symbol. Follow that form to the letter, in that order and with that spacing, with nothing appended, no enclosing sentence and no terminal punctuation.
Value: 5500 rpm
